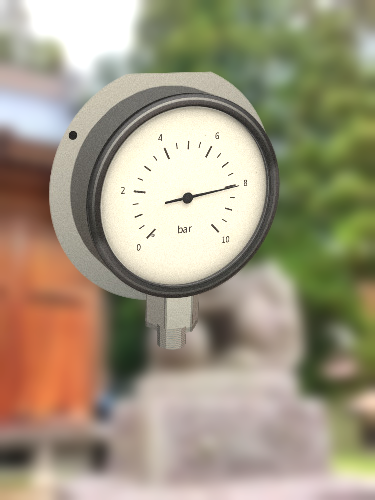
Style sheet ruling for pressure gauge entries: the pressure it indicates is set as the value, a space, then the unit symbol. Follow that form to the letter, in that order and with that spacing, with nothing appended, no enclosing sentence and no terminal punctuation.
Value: 8 bar
